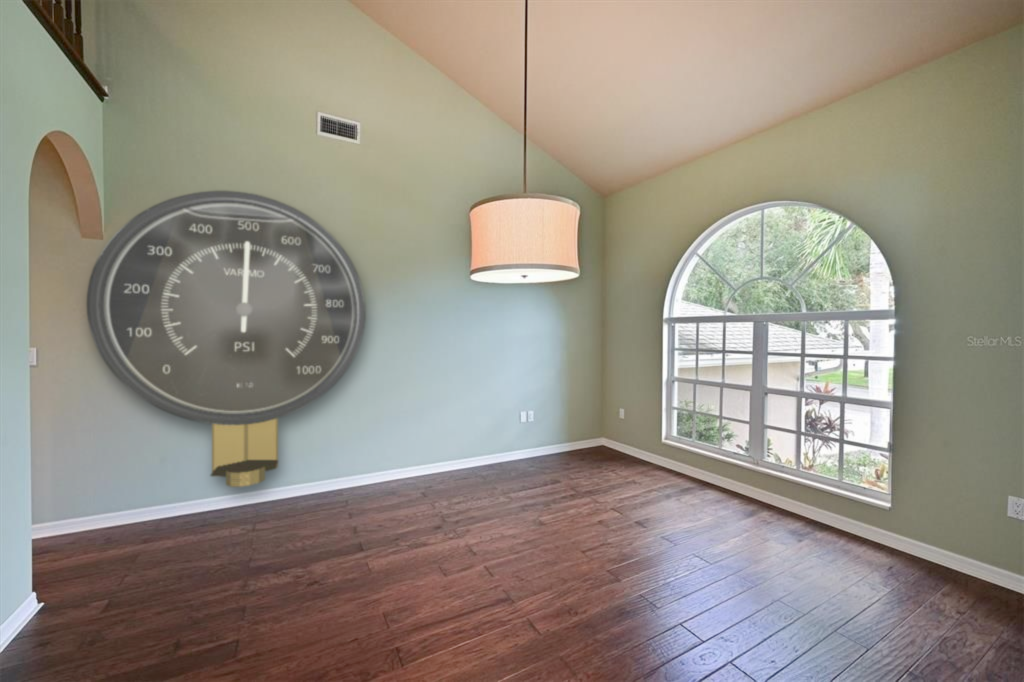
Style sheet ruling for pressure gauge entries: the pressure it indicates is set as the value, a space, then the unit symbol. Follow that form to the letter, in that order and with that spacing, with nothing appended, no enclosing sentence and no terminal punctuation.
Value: 500 psi
